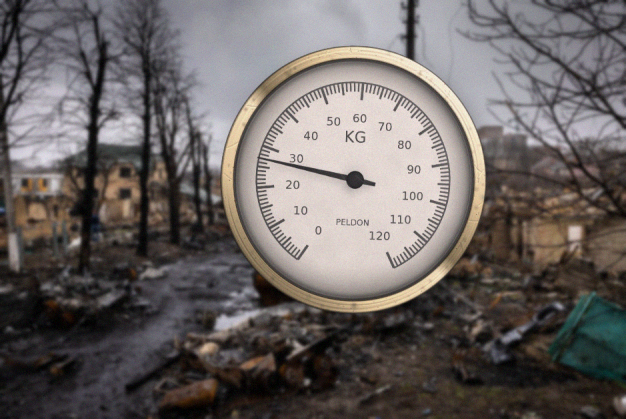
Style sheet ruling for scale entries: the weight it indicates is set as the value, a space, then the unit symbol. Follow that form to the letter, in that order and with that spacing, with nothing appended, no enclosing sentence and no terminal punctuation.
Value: 27 kg
